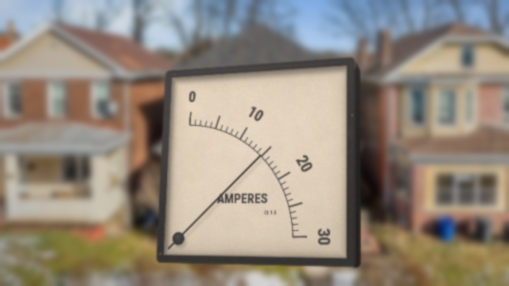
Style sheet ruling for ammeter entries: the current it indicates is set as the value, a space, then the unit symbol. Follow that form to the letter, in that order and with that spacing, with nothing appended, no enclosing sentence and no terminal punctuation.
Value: 15 A
